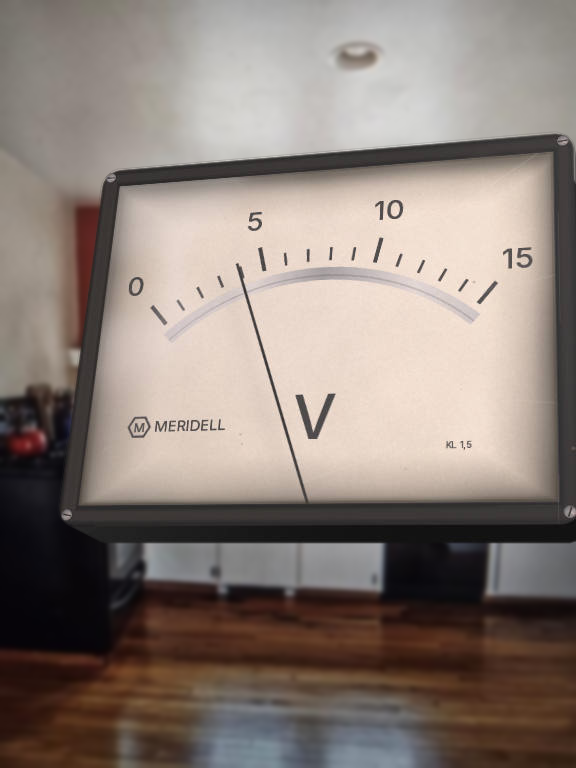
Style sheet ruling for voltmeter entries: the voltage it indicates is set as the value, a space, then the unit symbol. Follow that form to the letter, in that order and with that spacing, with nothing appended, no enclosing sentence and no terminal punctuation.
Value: 4 V
